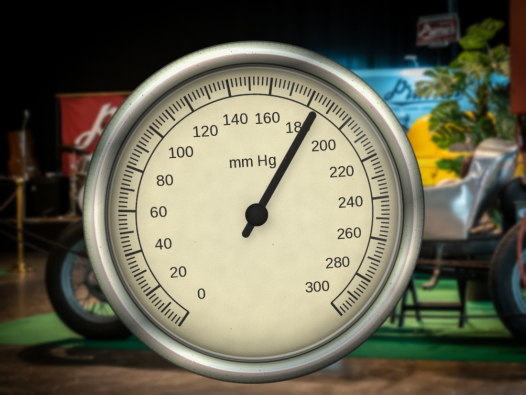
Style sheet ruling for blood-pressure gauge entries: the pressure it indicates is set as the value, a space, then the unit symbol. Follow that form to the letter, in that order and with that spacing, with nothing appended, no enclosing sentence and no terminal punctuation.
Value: 184 mmHg
